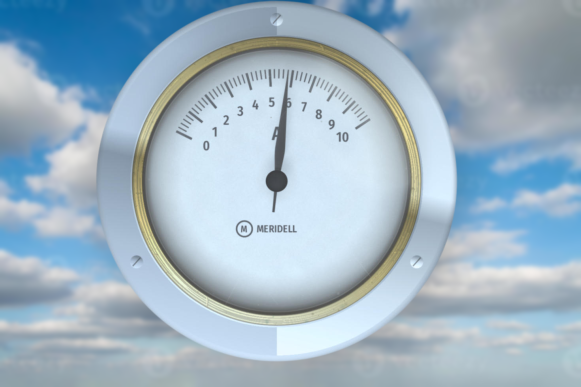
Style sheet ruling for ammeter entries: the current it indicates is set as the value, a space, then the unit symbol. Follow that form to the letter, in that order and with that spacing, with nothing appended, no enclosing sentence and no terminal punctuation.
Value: 5.8 A
